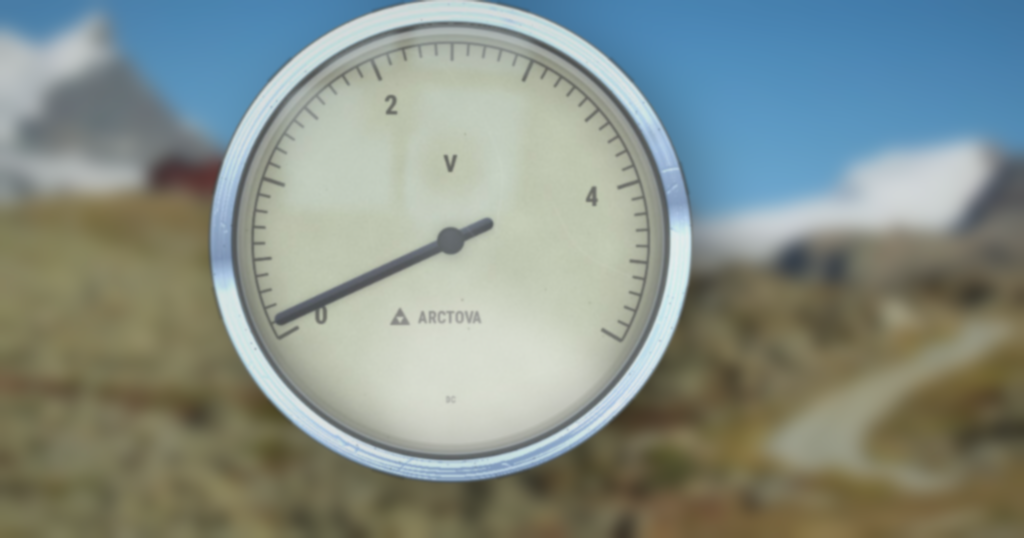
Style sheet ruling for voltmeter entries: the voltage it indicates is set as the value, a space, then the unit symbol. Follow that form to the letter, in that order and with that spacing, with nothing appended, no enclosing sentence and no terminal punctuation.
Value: 0.1 V
